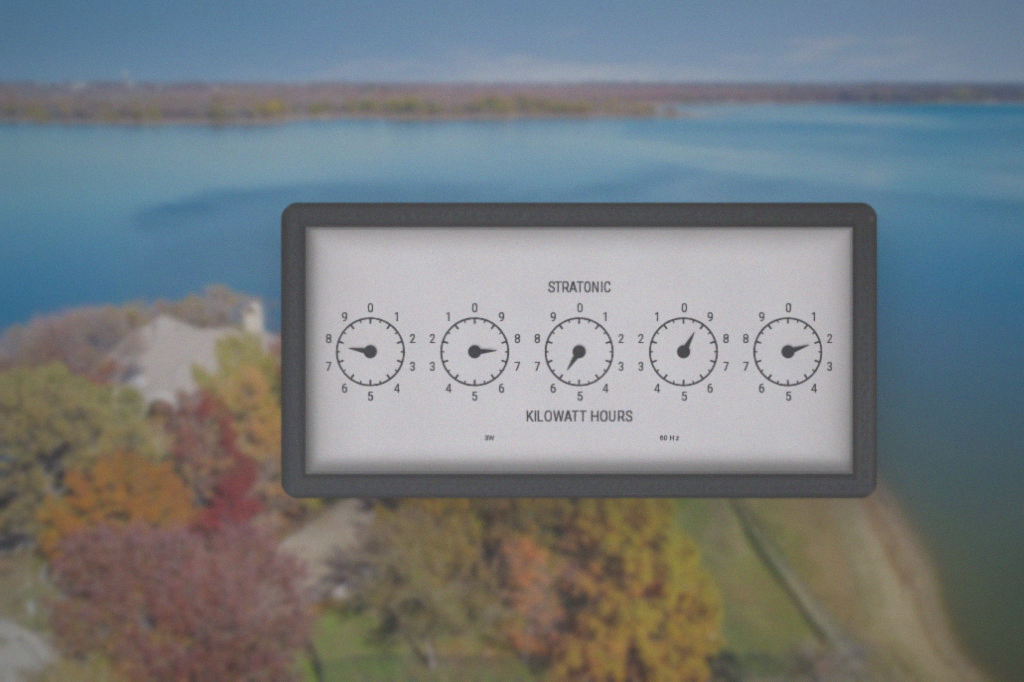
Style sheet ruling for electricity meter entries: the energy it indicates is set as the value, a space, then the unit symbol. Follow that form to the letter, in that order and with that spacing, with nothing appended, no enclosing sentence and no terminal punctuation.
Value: 77592 kWh
